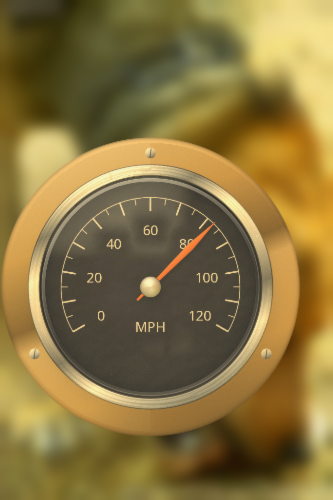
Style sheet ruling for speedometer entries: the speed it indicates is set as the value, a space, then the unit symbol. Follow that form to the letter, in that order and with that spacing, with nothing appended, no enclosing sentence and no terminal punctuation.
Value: 82.5 mph
